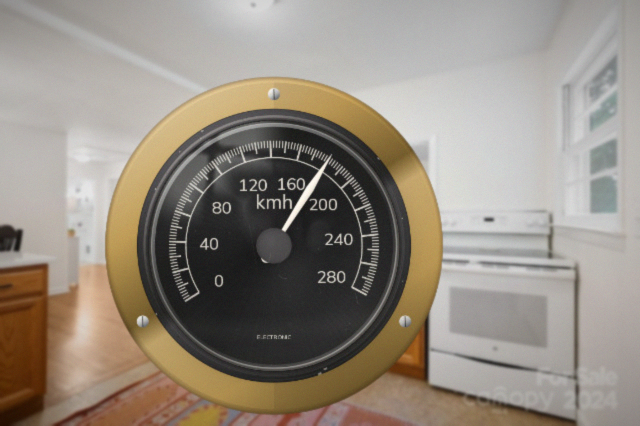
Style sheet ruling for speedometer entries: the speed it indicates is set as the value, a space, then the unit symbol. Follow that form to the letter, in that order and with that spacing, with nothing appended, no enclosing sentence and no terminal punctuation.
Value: 180 km/h
